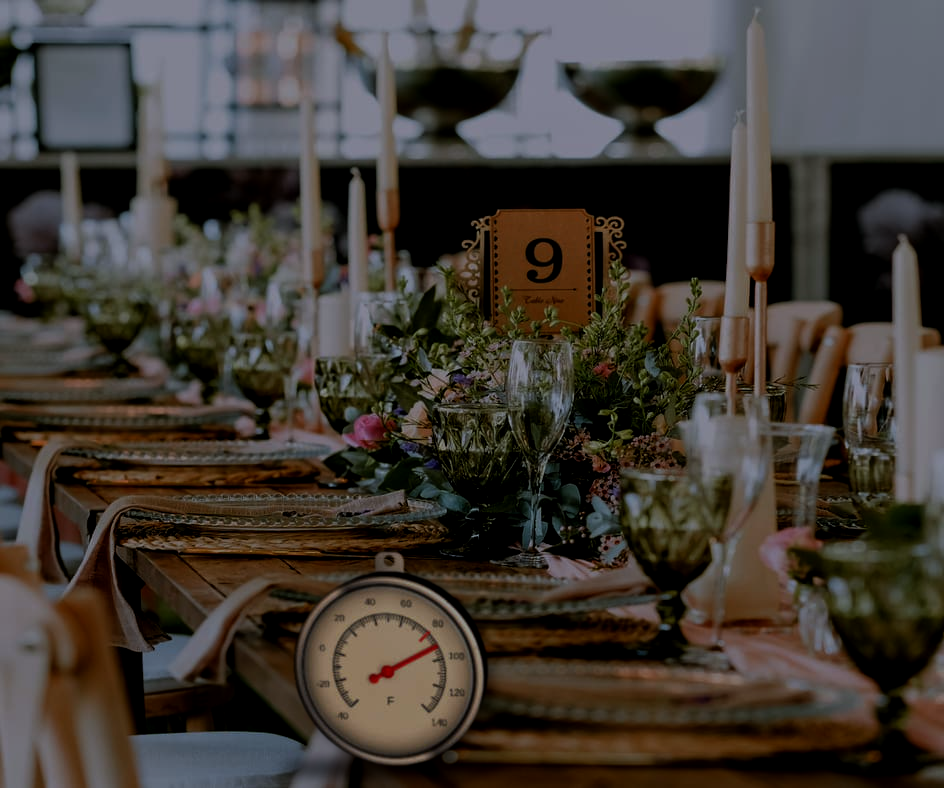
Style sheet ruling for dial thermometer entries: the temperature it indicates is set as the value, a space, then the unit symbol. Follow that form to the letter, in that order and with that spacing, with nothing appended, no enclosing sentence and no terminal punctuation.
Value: 90 °F
